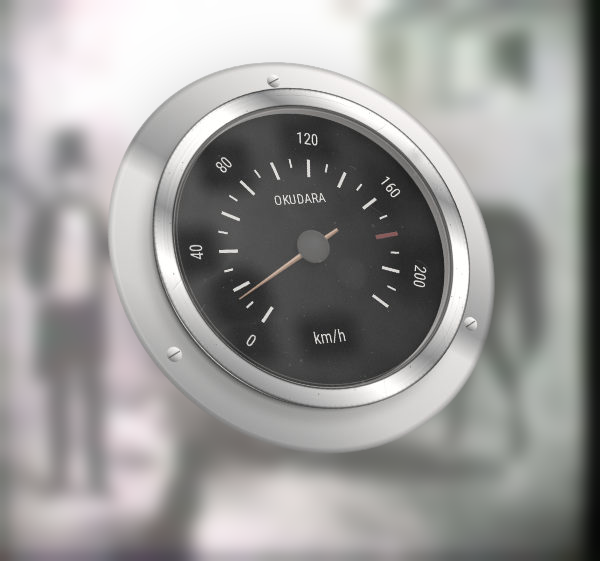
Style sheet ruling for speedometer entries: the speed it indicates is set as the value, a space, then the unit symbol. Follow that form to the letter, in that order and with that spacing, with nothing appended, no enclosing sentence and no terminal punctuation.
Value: 15 km/h
